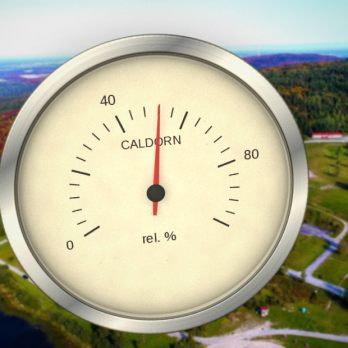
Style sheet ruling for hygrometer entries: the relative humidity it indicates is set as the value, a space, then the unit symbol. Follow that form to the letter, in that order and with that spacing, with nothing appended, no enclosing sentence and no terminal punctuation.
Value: 52 %
